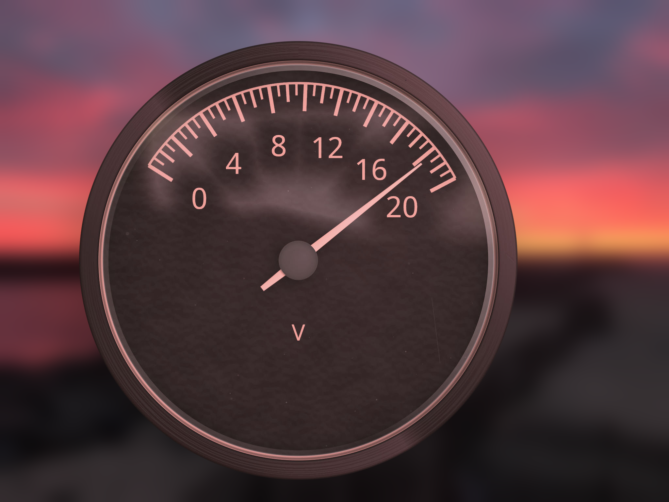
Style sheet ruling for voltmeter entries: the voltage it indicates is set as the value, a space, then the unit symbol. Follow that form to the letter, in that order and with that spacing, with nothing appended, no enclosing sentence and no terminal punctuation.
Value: 18.25 V
